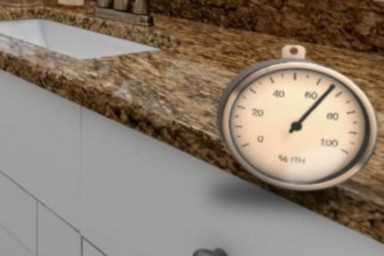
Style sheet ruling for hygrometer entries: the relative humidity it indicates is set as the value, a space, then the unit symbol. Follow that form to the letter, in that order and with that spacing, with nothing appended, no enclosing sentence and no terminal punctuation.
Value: 65 %
